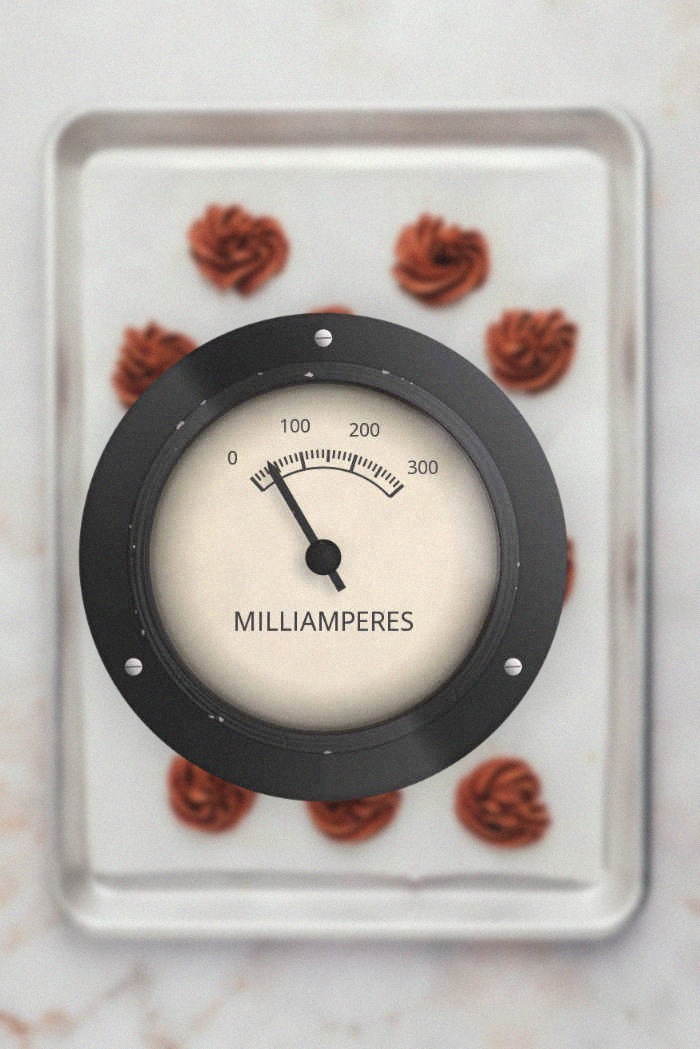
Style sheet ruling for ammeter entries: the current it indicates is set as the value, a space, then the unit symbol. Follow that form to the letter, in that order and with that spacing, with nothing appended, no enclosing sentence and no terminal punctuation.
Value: 40 mA
